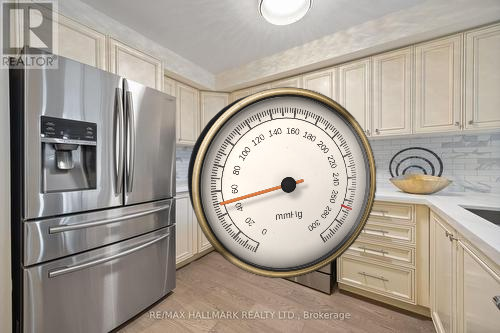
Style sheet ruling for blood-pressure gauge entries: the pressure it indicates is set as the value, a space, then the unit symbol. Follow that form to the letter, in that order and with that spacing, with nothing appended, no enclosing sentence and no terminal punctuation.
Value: 50 mmHg
